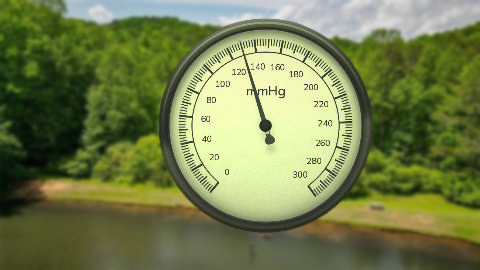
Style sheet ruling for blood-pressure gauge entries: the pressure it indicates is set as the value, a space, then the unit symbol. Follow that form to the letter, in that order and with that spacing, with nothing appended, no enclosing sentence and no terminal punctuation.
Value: 130 mmHg
